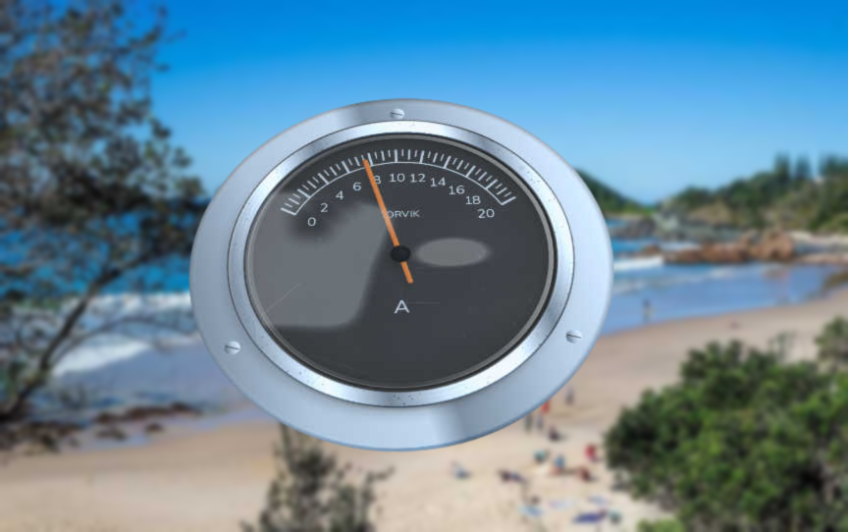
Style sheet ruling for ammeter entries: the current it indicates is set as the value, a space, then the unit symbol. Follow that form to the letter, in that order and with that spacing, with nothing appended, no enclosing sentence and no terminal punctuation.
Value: 7.5 A
